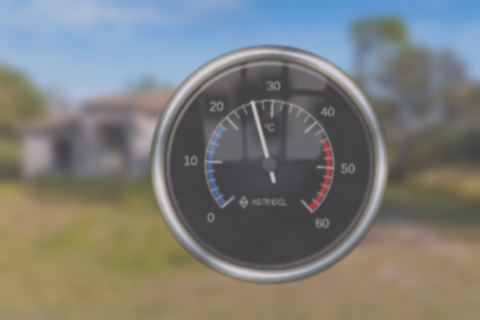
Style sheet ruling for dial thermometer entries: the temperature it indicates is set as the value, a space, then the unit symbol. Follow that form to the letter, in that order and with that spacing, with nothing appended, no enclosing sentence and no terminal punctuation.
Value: 26 °C
